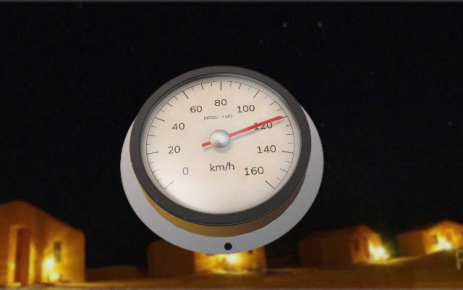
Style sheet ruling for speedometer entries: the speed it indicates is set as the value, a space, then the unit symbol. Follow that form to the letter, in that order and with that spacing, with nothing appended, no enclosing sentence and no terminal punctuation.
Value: 120 km/h
